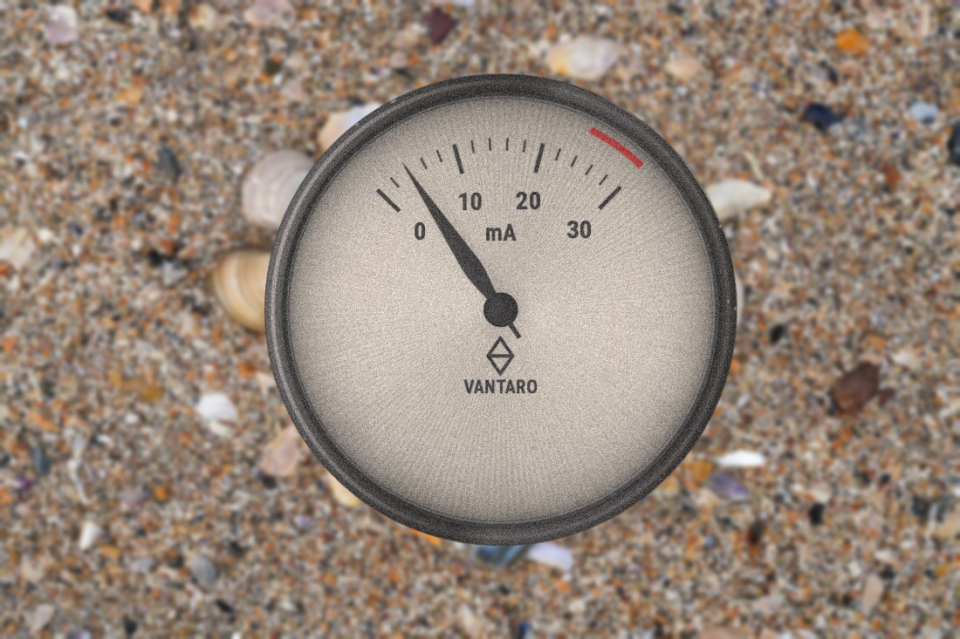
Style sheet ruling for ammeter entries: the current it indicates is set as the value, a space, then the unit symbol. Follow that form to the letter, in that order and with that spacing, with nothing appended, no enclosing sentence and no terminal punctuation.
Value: 4 mA
